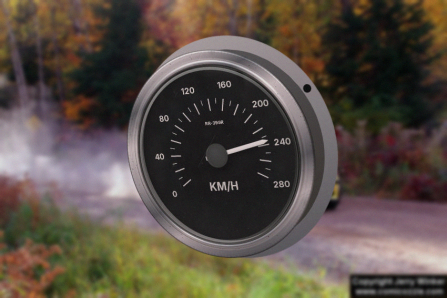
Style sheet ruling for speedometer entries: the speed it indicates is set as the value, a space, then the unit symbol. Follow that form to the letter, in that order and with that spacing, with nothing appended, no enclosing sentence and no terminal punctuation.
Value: 235 km/h
